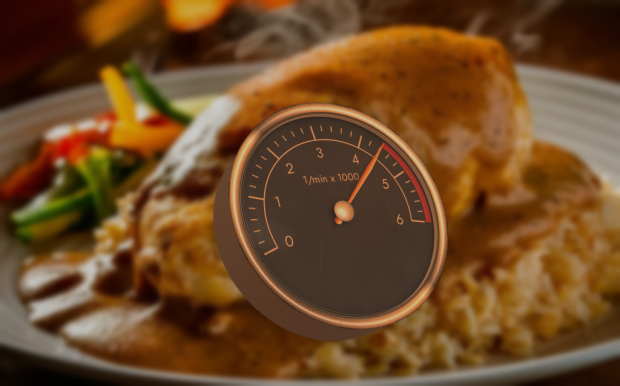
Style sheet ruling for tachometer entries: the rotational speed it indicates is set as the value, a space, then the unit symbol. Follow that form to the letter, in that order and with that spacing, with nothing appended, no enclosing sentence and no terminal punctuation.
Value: 4400 rpm
